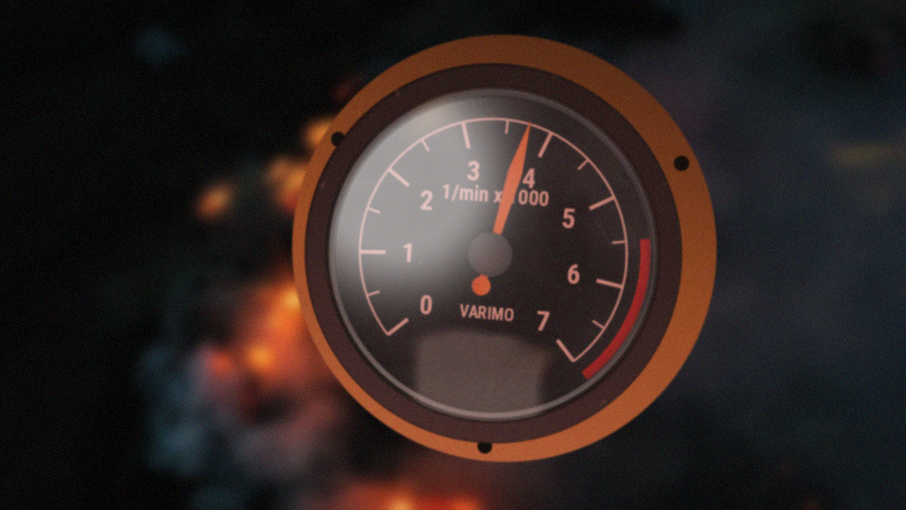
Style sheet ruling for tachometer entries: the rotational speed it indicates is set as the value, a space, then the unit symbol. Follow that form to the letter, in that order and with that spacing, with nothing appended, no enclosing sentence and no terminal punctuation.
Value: 3750 rpm
